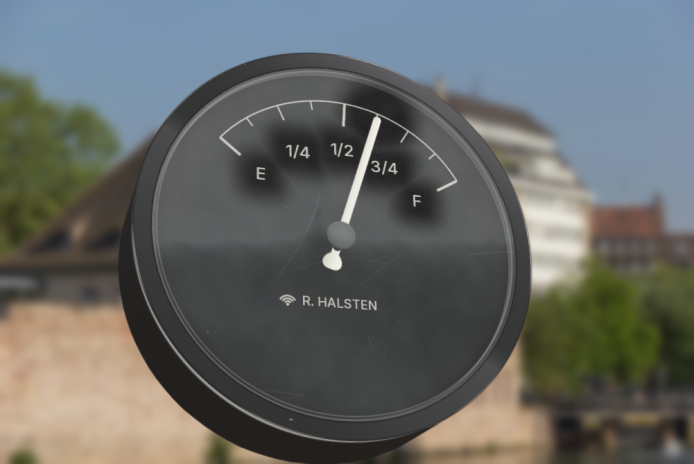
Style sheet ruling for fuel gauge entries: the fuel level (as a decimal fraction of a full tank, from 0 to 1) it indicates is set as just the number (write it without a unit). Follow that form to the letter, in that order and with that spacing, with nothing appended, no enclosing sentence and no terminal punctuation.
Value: 0.625
